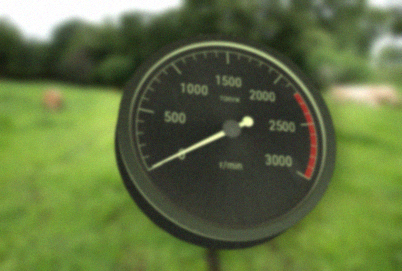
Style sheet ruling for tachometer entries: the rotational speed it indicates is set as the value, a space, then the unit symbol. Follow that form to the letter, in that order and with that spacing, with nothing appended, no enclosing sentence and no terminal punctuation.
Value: 0 rpm
